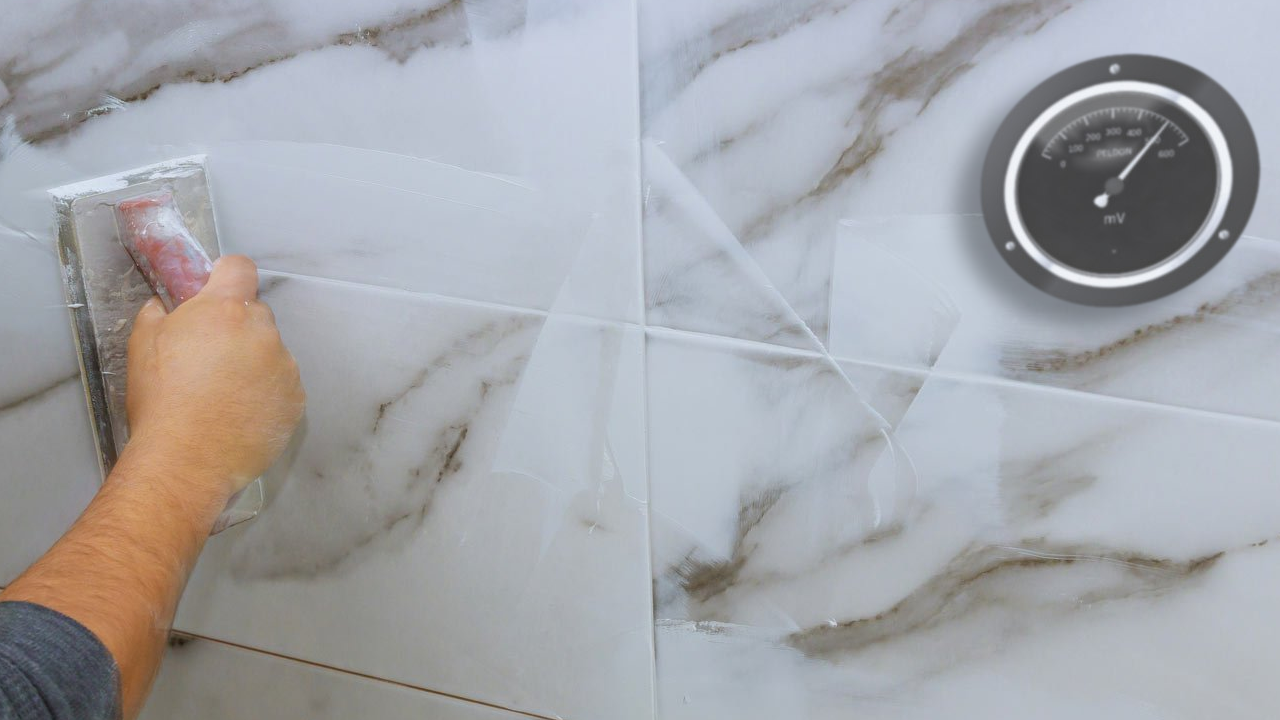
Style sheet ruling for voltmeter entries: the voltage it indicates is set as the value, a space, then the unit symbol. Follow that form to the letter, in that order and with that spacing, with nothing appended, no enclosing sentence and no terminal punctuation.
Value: 500 mV
